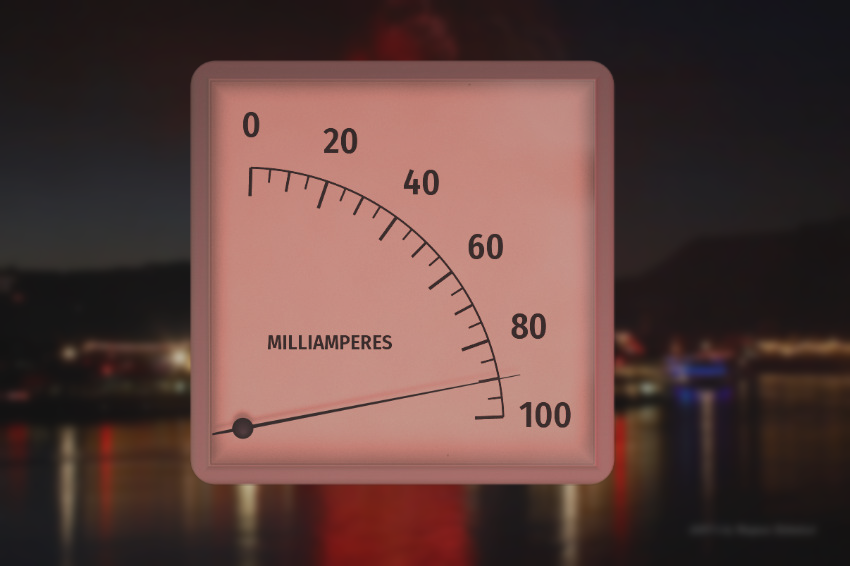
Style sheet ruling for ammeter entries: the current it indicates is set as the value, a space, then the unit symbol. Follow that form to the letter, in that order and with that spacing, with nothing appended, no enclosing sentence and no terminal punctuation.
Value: 90 mA
